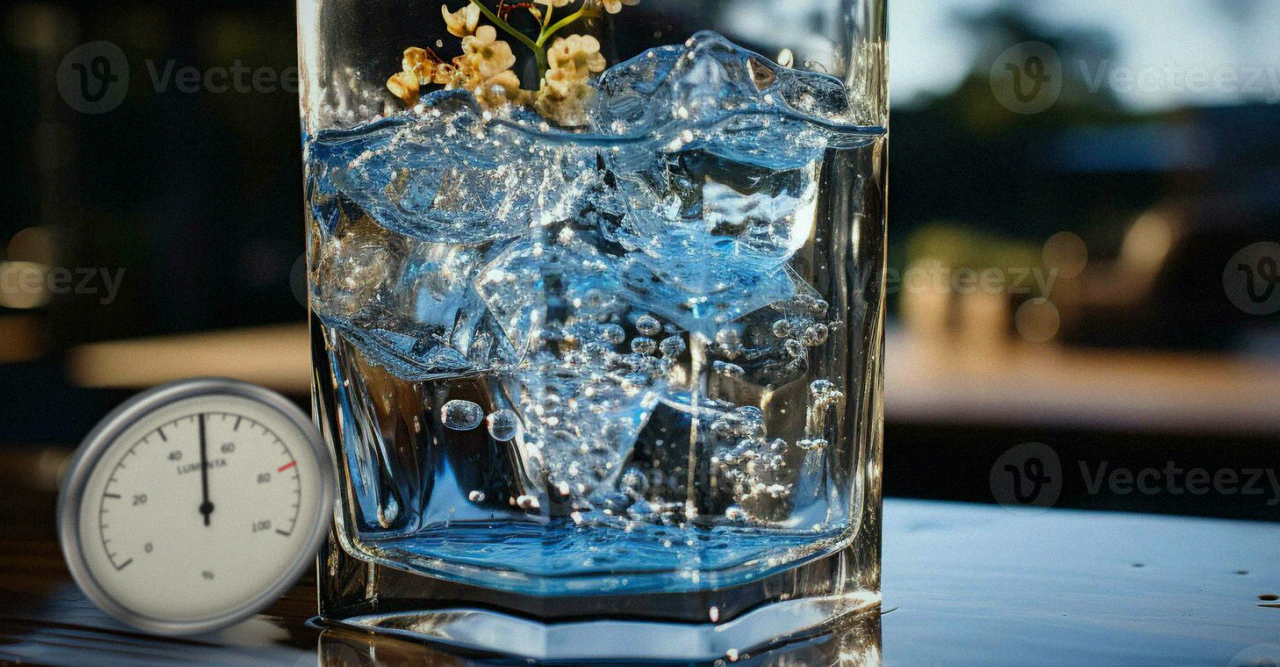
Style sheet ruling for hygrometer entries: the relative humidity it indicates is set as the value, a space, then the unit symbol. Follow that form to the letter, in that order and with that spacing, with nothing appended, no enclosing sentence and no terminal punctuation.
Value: 50 %
